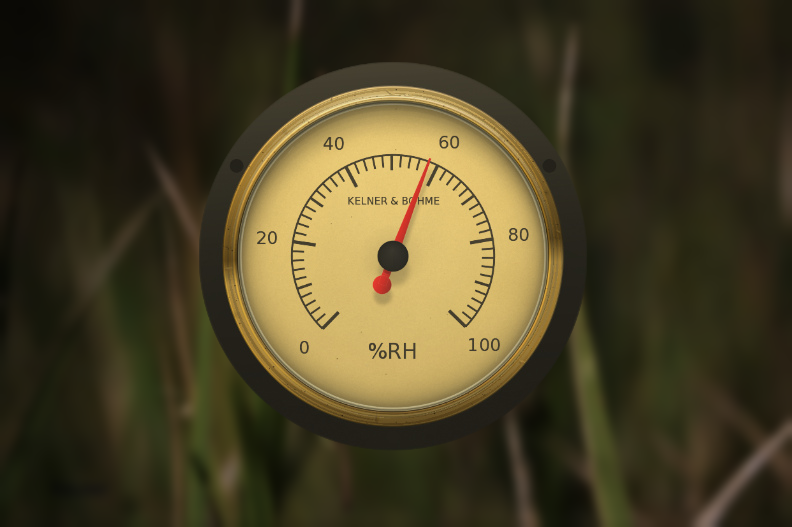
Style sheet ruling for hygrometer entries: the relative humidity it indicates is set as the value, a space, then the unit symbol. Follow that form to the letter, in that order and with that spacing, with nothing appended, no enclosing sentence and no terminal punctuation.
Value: 58 %
